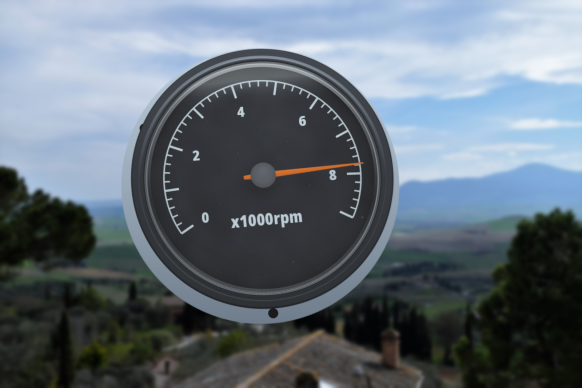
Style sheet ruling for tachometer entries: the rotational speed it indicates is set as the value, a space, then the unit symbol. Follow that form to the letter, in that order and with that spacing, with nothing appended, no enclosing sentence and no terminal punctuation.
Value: 7800 rpm
